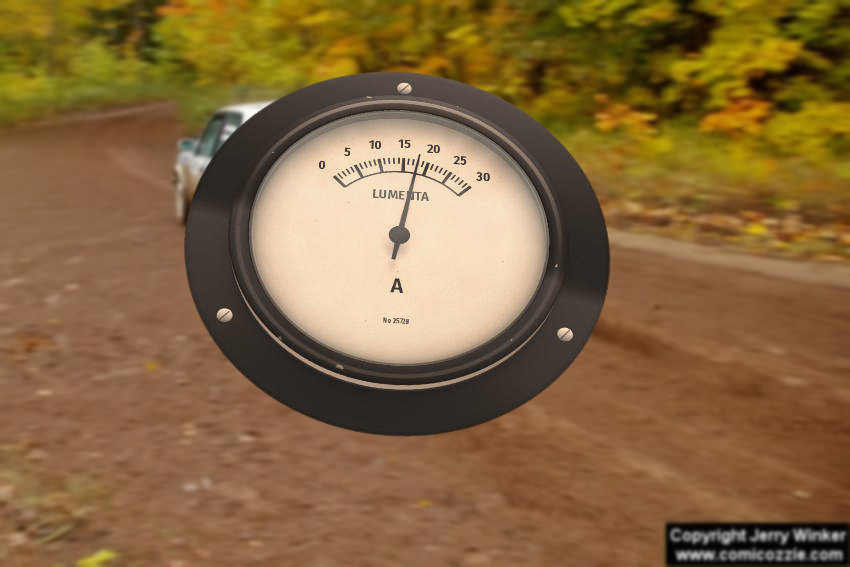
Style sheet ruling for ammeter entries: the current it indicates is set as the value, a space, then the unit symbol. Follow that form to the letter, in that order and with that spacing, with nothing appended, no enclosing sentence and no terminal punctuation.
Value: 18 A
